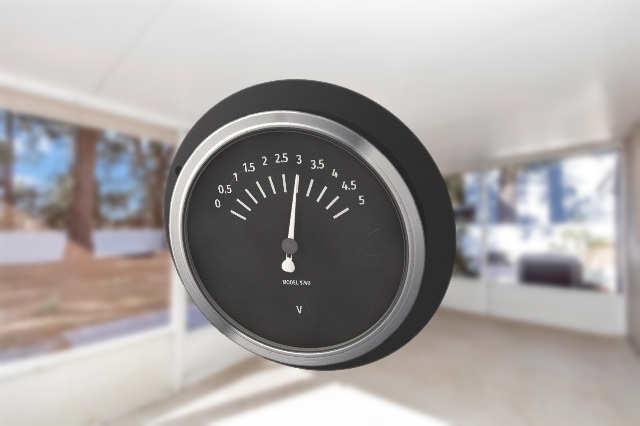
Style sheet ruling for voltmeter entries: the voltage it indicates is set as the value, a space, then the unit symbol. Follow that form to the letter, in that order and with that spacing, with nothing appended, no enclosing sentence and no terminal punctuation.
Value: 3 V
